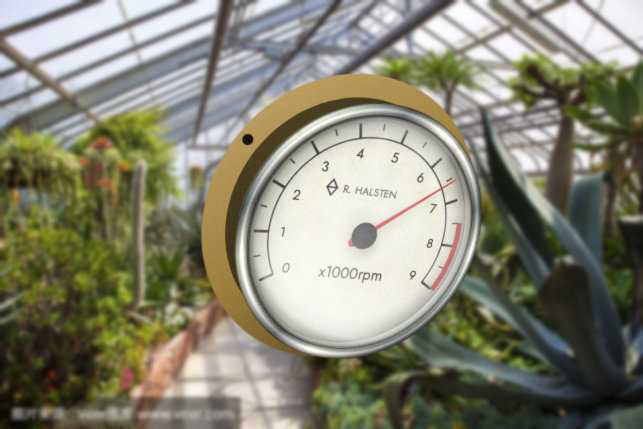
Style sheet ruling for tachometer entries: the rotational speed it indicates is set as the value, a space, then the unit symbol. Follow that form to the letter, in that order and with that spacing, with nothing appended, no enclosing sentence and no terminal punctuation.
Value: 6500 rpm
